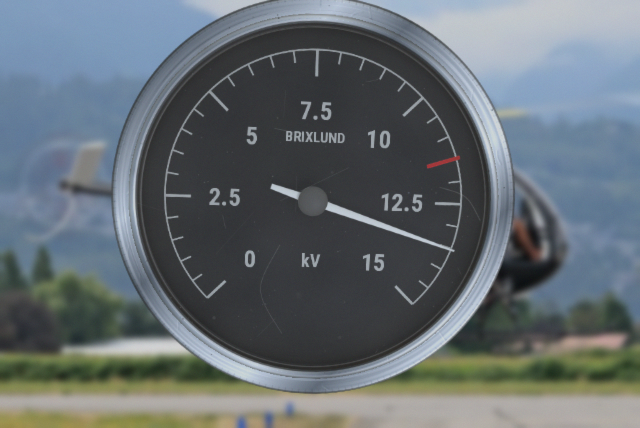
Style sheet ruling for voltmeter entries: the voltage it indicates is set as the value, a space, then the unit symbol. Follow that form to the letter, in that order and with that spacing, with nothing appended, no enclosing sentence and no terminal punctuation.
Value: 13.5 kV
